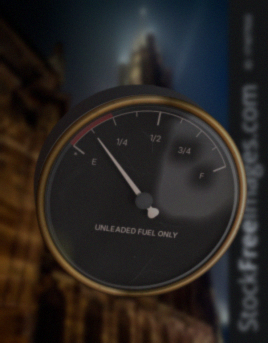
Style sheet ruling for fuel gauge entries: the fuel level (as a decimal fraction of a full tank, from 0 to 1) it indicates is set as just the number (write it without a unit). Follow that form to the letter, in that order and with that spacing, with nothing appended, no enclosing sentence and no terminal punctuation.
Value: 0.125
